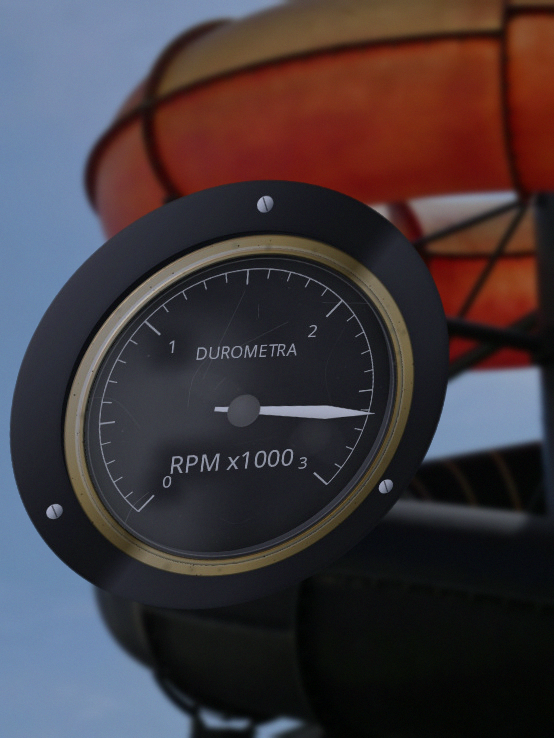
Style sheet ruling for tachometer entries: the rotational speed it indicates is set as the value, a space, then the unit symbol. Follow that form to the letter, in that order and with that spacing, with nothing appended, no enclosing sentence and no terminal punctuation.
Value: 2600 rpm
